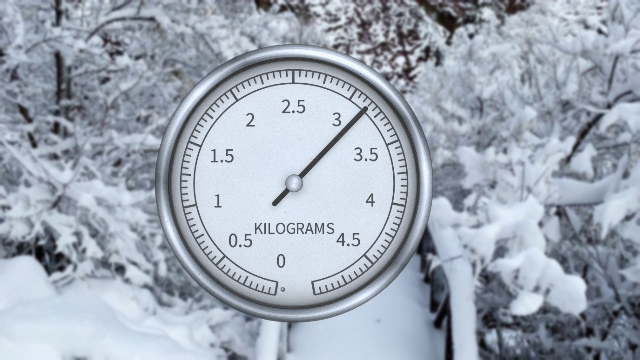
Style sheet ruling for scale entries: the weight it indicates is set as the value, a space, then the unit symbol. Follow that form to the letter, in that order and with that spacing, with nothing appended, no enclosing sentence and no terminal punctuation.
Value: 3.15 kg
